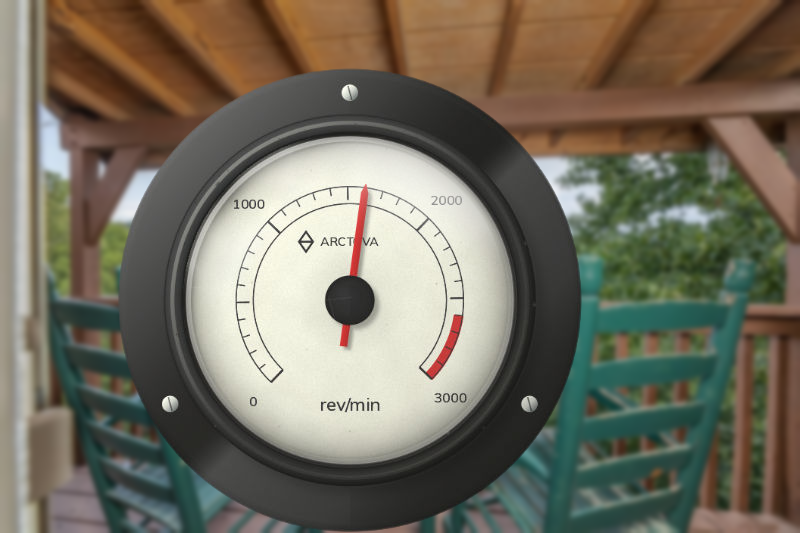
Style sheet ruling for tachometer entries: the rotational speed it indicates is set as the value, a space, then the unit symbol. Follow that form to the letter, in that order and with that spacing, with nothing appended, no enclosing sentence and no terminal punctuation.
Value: 1600 rpm
